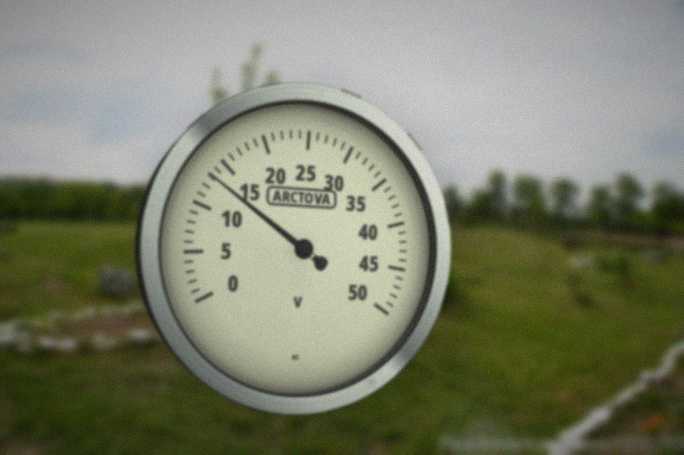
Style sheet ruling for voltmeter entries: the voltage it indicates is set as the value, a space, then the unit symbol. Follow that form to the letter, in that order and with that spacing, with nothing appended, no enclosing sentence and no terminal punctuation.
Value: 13 V
